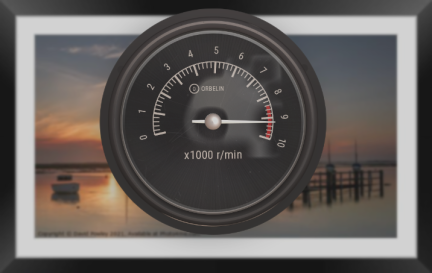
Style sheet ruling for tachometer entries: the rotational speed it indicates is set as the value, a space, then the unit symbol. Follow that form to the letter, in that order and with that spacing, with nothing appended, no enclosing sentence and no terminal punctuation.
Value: 9200 rpm
